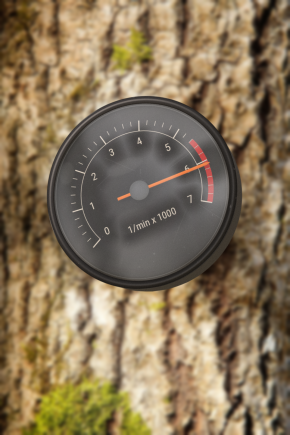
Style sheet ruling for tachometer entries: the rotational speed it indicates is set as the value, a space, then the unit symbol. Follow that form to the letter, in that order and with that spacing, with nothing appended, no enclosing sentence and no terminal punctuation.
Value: 6100 rpm
